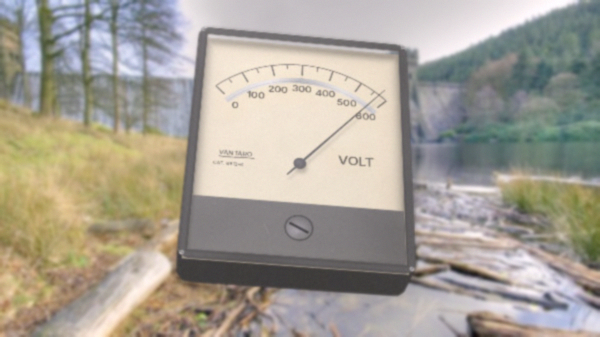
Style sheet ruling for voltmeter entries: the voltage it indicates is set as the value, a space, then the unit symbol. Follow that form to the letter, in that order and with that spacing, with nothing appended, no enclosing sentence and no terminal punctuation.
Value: 575 V
